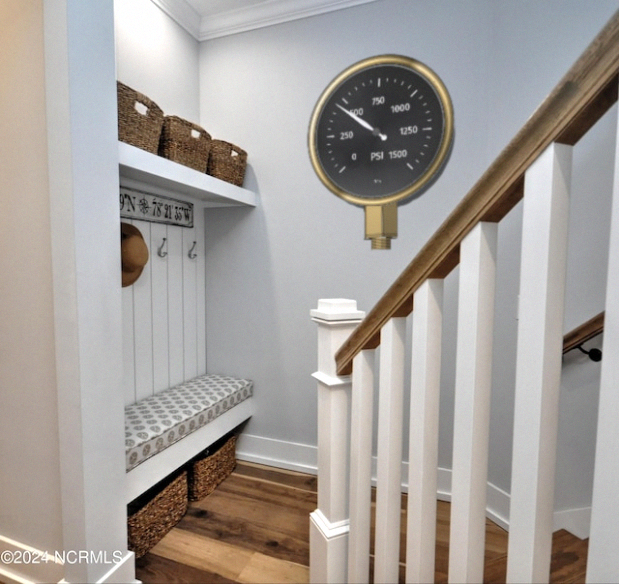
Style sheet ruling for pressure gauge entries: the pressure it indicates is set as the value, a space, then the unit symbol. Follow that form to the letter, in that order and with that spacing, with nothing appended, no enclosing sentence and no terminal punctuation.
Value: 450 psi
